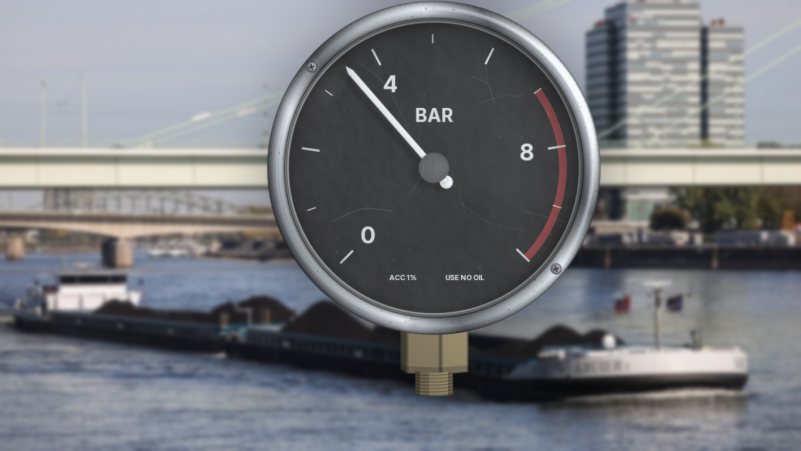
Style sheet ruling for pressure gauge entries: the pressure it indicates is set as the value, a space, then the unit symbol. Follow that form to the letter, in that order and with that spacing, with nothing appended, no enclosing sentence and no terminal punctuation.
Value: 3.5 bar
